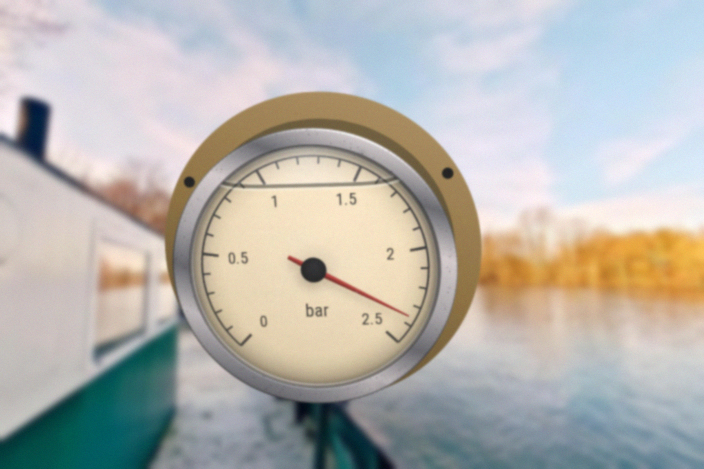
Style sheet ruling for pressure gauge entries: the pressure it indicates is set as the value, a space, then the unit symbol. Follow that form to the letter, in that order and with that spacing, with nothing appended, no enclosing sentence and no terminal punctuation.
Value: 2.35 bar
